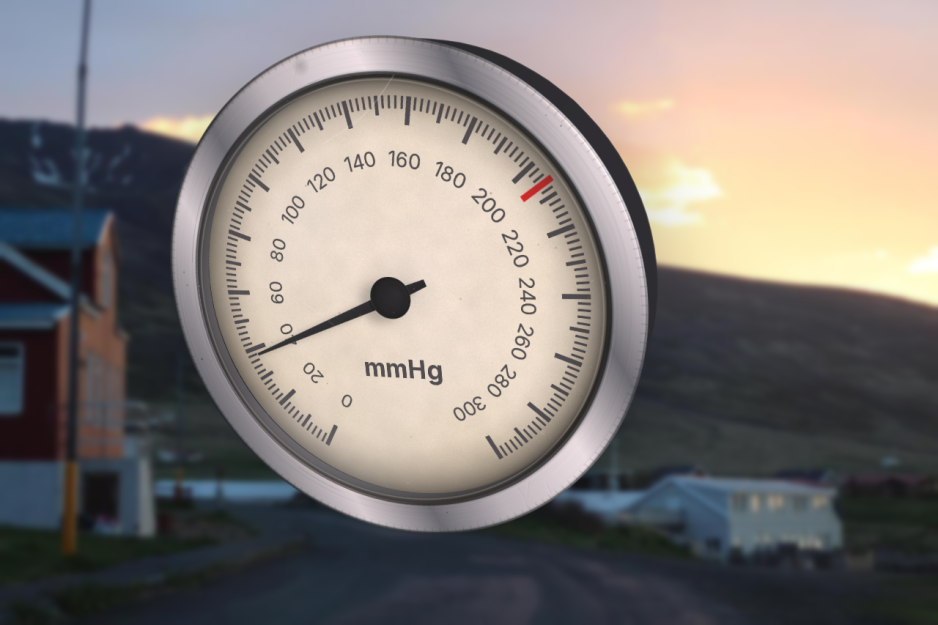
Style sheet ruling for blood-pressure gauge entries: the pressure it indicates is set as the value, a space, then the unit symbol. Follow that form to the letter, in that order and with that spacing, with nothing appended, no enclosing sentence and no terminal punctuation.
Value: 38 mmHg
